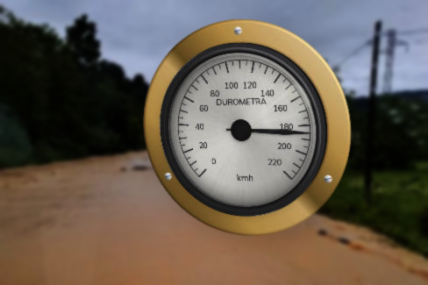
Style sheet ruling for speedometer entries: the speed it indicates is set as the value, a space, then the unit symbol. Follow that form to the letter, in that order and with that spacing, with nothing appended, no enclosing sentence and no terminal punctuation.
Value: 185 km/h
